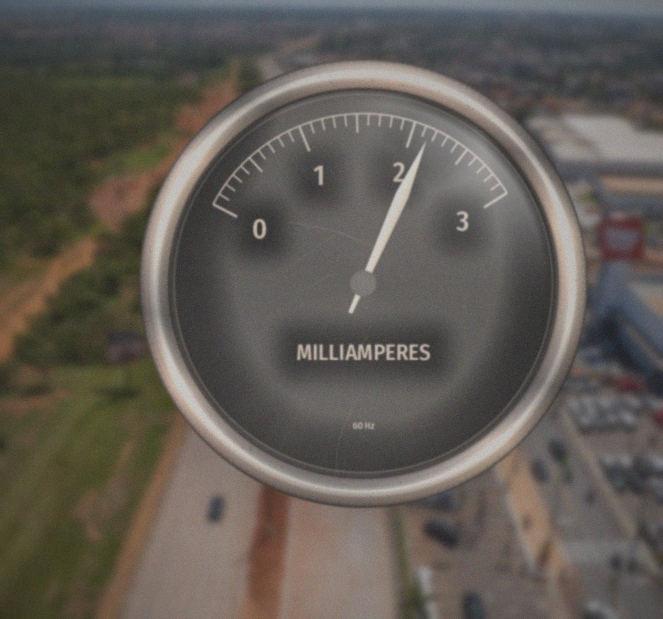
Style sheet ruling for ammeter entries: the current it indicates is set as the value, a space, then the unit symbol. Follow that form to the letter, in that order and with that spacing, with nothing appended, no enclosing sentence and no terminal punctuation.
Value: 2.15 mA
